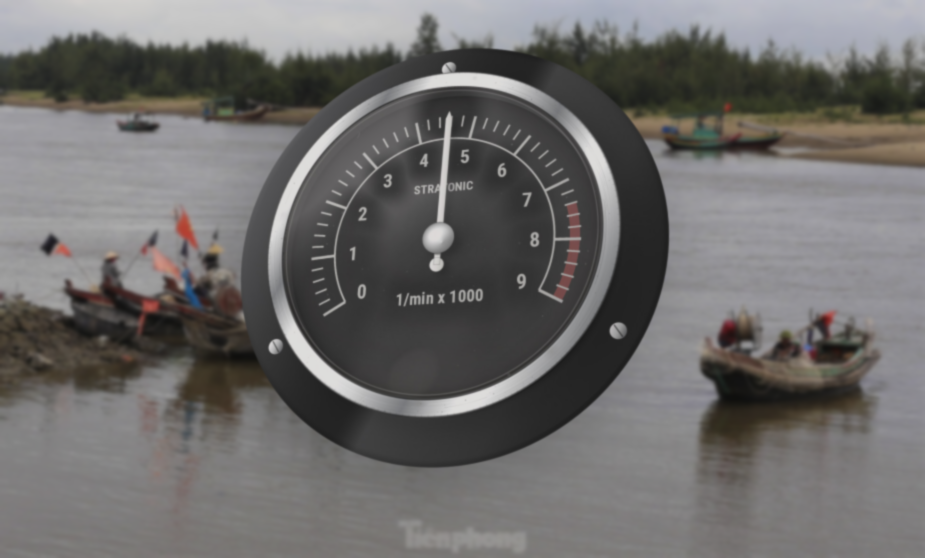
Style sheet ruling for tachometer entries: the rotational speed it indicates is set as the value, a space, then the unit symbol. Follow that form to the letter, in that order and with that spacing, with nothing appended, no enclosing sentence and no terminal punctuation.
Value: 4600 rpm
